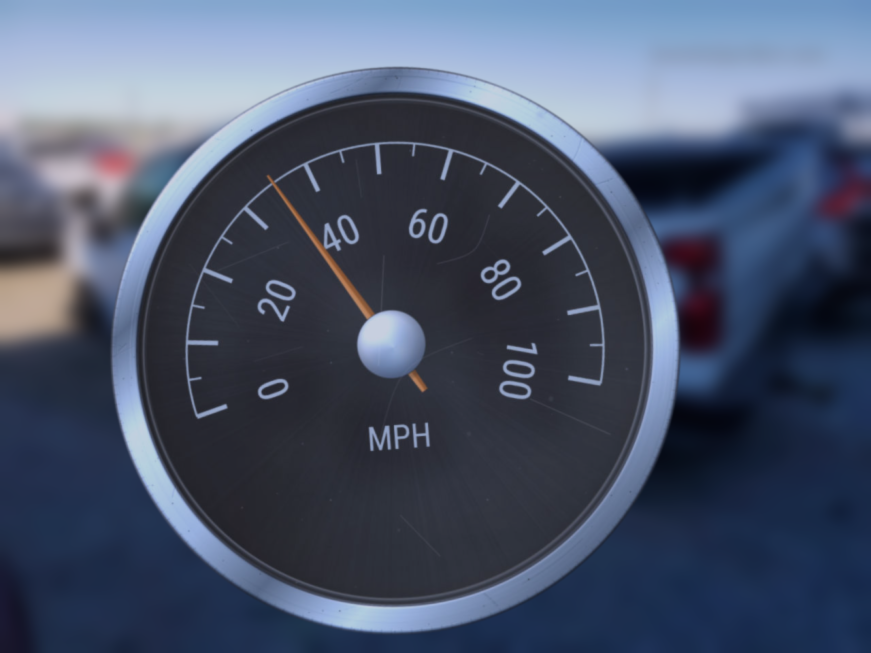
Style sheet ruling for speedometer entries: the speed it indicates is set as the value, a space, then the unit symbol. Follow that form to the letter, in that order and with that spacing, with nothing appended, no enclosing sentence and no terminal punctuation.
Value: 35 mph
